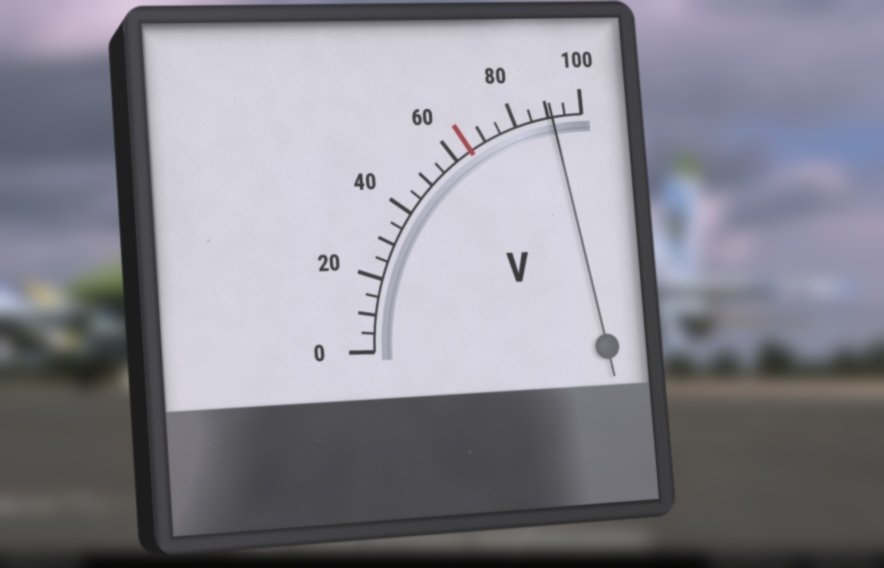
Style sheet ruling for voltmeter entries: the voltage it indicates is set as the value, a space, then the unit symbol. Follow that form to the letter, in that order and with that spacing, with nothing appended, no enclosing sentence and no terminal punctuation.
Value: 90 V
